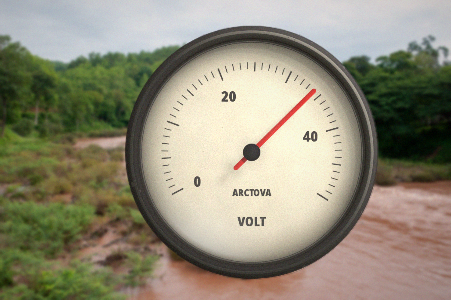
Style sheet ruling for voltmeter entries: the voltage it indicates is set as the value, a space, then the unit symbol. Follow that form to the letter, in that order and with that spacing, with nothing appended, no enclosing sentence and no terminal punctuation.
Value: 34 V
